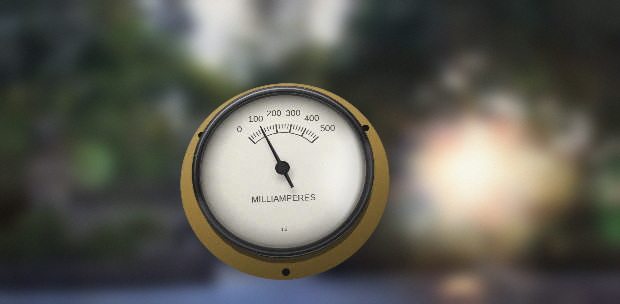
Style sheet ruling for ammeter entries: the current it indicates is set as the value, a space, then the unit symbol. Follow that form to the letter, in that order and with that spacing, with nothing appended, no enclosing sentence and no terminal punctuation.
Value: 100 mA
